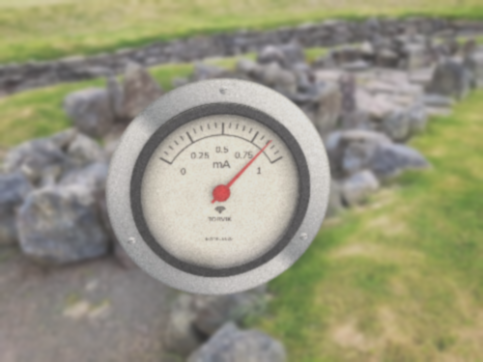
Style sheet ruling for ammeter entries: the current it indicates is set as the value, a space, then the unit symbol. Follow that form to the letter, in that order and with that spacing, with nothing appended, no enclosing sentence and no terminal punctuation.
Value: 0.85 mA
